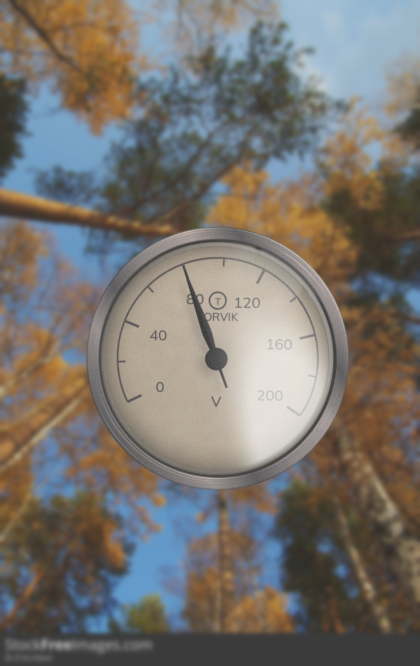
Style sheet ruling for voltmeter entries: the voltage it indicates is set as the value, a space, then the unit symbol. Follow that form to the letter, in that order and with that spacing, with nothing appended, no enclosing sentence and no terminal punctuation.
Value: 80 V
